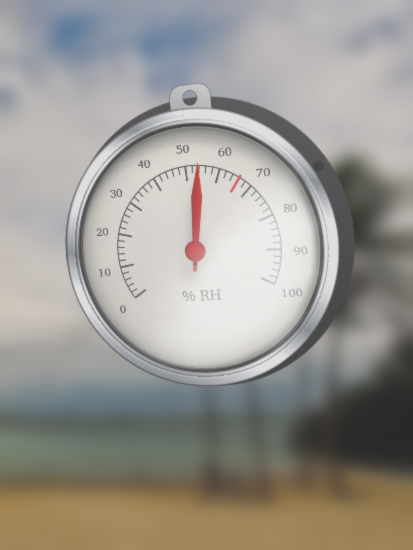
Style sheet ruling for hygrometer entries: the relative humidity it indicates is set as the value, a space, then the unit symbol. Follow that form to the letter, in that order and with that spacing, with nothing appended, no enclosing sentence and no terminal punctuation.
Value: 54 %
